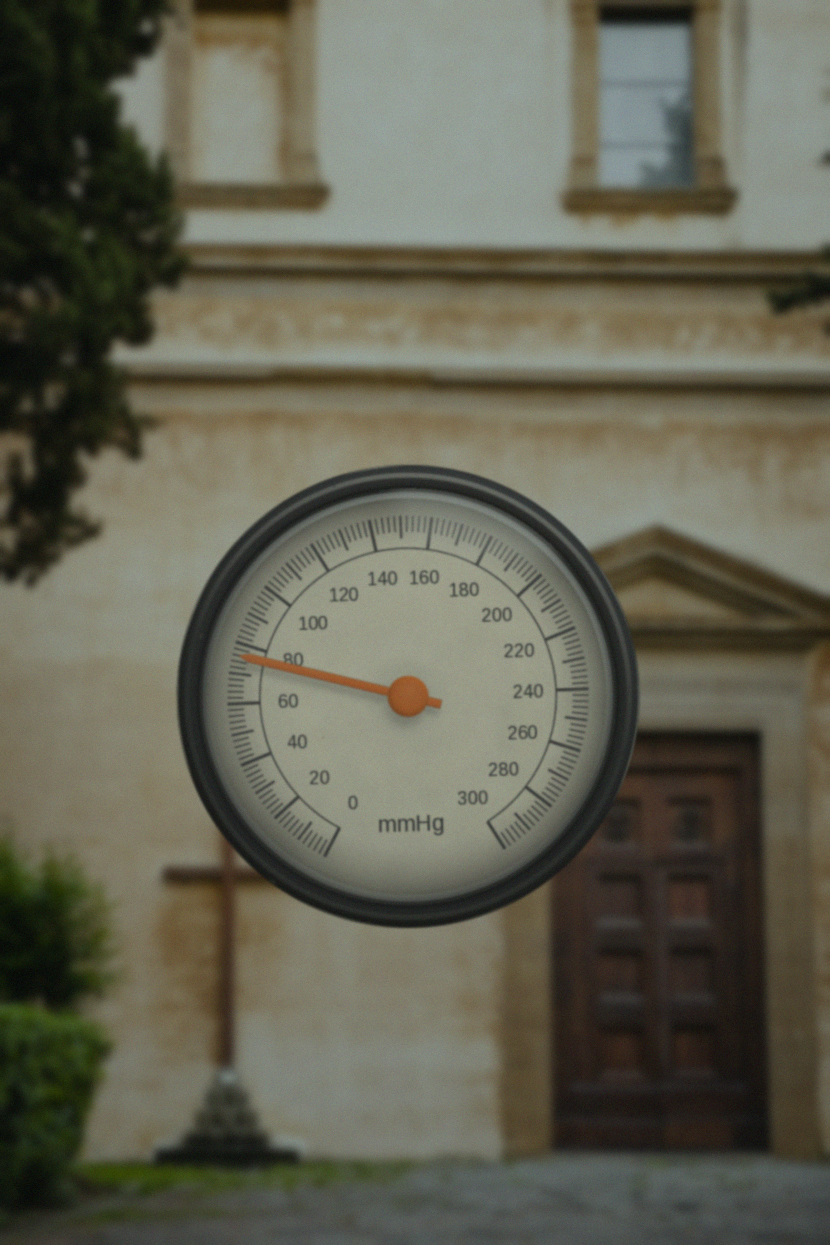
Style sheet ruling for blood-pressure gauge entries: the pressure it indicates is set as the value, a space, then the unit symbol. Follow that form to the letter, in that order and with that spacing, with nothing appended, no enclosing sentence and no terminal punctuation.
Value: 76 mmHg
